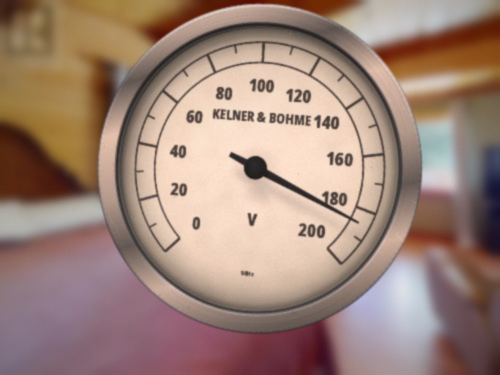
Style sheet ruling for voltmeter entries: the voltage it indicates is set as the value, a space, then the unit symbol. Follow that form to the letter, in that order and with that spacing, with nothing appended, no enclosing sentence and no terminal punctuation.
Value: 185 V
